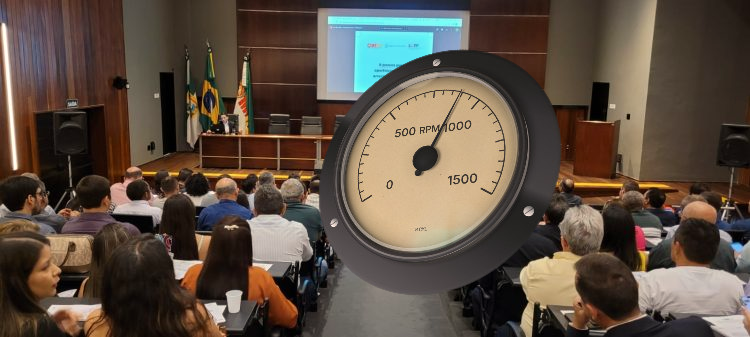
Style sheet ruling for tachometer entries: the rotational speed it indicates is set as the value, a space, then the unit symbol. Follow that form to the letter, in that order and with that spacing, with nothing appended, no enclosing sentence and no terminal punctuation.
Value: 900 rpm
